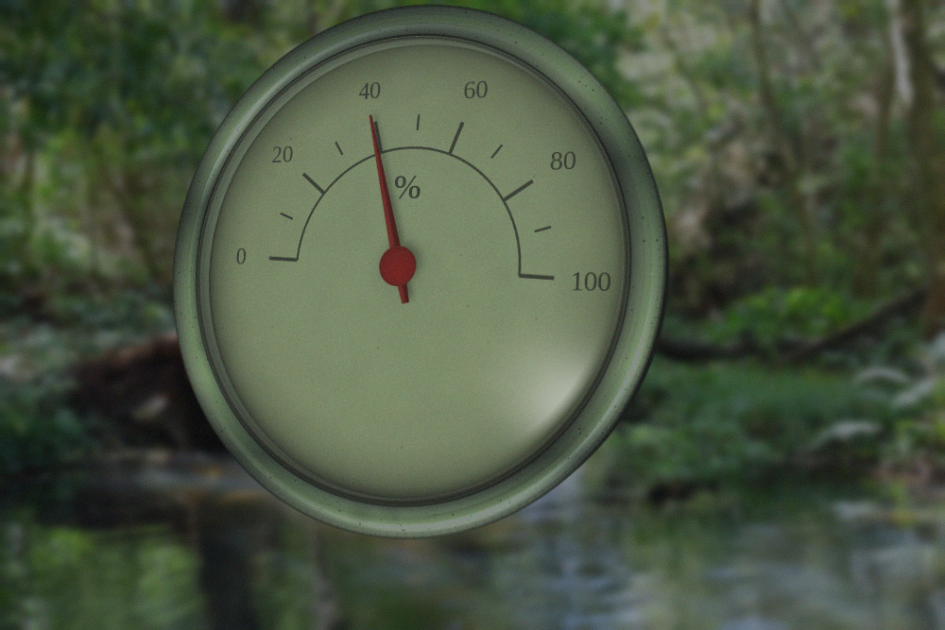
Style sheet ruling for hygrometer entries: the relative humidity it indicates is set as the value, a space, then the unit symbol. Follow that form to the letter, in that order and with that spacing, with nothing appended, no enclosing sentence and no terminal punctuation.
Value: 40 %
